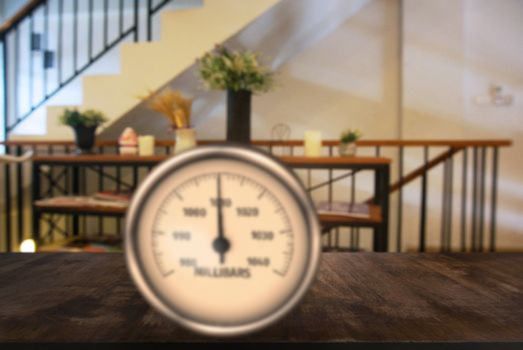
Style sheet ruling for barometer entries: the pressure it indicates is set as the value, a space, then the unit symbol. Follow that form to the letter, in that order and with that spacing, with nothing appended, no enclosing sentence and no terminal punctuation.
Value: 1010 mbar
